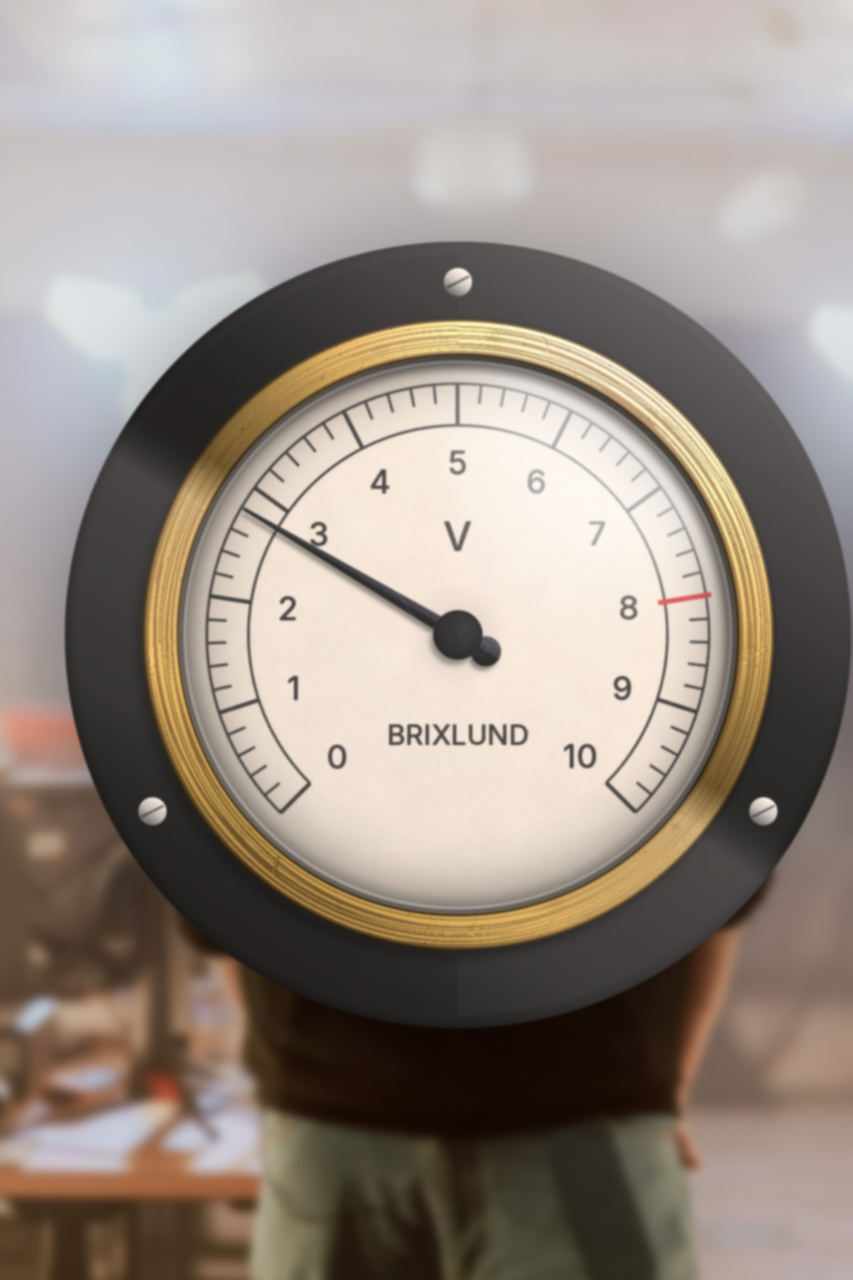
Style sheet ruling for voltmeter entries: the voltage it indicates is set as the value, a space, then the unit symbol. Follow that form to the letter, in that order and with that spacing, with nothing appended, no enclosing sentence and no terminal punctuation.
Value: 2.8 V
